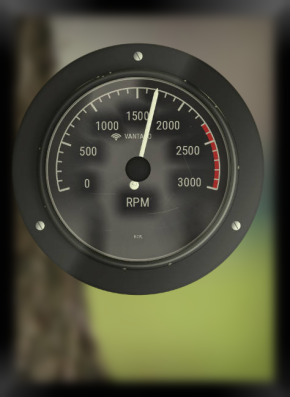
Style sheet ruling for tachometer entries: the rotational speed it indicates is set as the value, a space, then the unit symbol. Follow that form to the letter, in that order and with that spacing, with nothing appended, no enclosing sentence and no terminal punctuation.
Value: 1700 rpm
